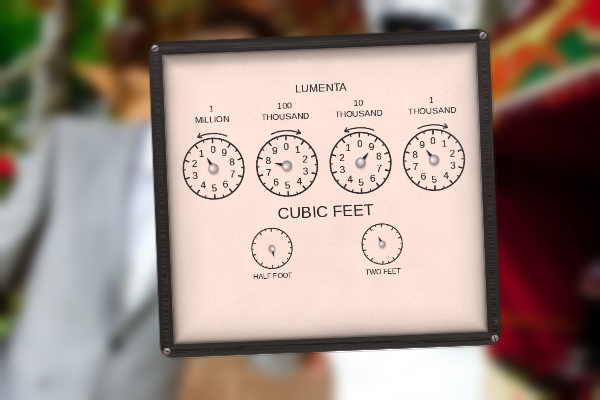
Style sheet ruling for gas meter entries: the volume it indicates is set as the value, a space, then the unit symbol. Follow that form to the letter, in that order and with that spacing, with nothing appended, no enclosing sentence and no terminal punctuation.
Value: 78900 ft³
